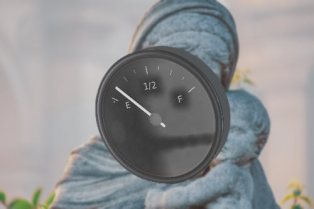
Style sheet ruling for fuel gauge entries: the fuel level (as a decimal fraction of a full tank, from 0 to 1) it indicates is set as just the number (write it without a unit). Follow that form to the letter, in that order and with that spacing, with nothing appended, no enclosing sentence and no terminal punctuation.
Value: 0.125
